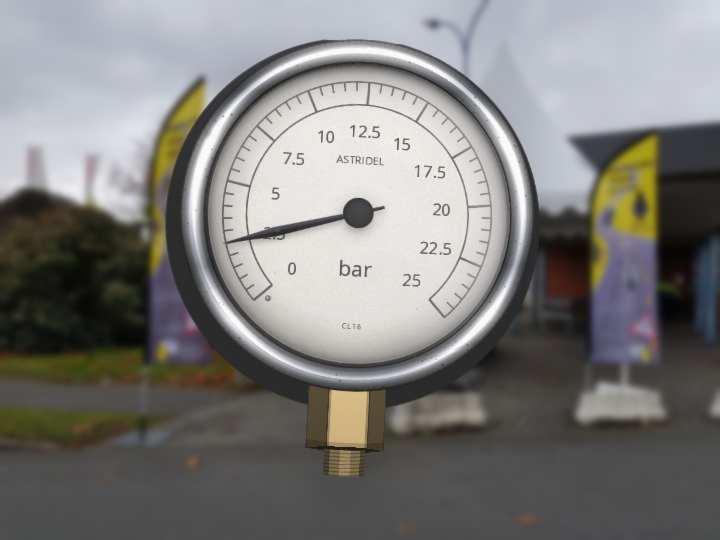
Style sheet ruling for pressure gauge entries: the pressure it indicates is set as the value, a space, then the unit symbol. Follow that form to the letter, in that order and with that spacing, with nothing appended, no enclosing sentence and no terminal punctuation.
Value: 2.5 bar
